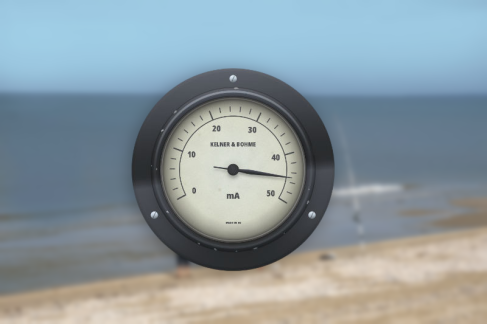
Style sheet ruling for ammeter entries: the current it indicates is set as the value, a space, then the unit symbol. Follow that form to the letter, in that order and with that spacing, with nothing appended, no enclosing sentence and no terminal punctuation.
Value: 45 mA
